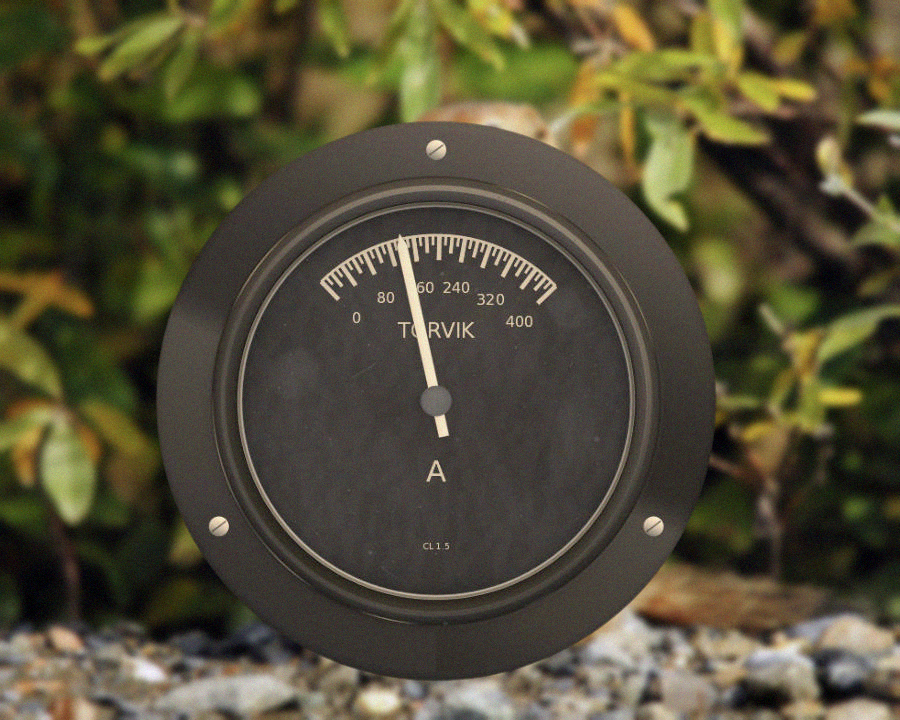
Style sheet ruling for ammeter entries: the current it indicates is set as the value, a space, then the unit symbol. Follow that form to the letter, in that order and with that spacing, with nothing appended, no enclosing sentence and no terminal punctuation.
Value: 140 A
